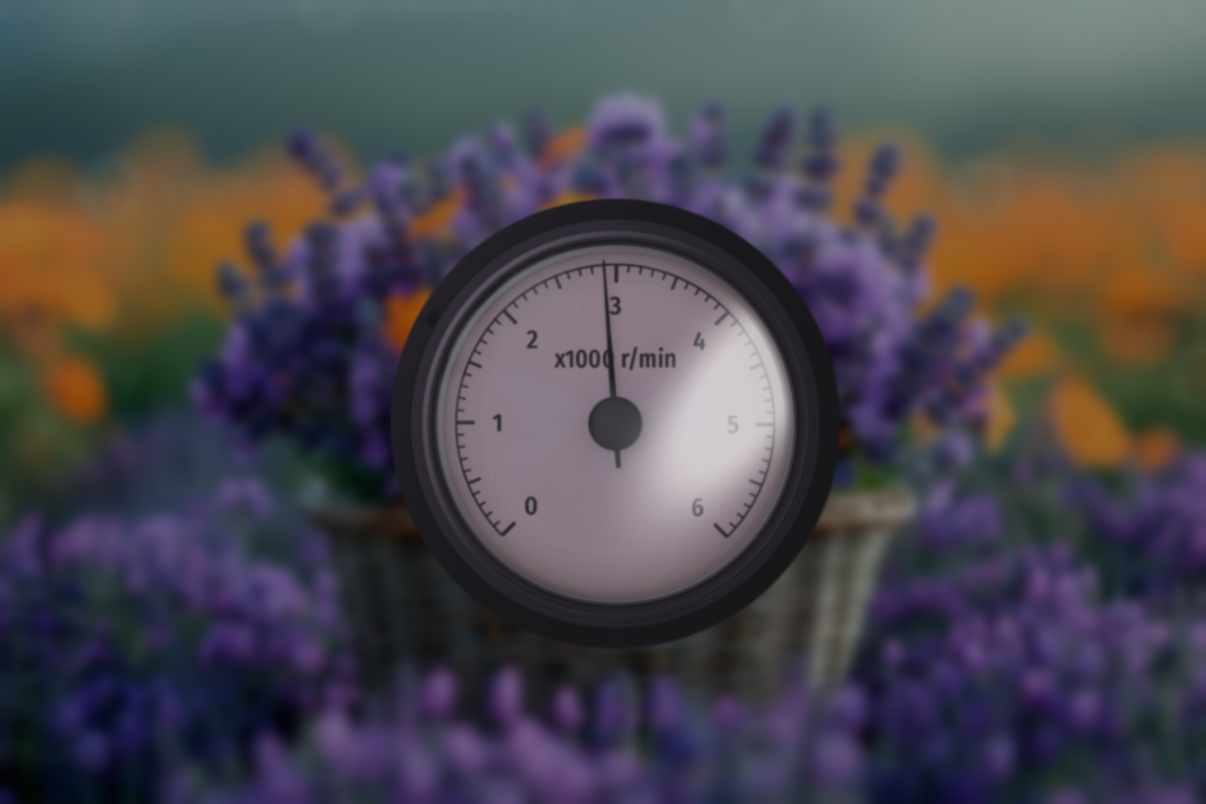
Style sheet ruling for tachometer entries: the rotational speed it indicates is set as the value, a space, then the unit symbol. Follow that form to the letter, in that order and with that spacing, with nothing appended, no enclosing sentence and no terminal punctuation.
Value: 2900 rpm
